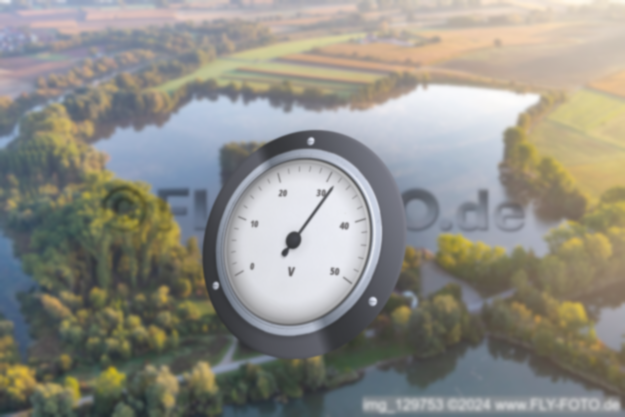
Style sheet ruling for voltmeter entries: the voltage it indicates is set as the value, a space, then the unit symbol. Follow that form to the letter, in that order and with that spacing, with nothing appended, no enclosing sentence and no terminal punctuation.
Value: 32 V
